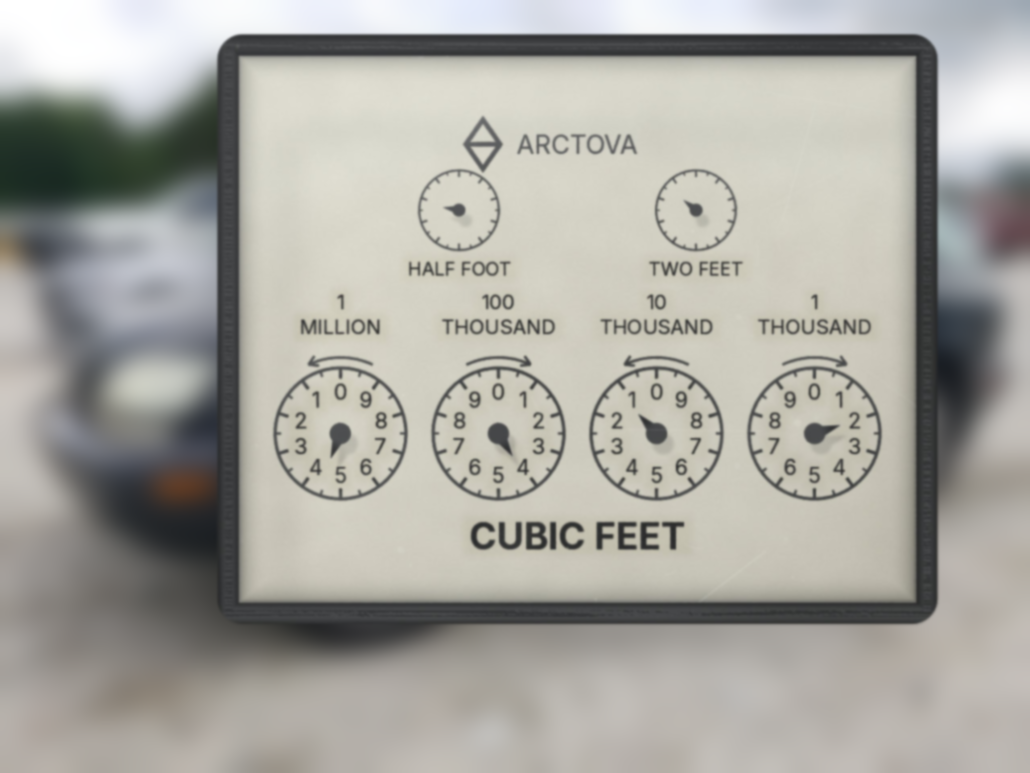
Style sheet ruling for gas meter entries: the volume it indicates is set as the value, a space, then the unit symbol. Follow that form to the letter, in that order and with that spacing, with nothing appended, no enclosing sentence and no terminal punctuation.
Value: 441200 ft³
